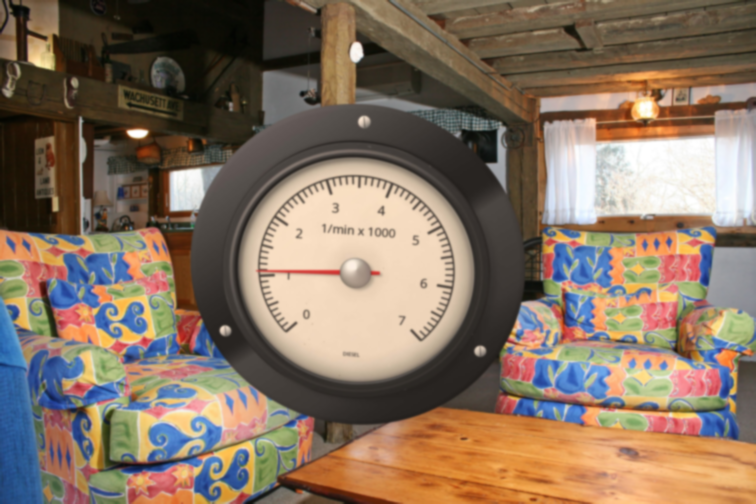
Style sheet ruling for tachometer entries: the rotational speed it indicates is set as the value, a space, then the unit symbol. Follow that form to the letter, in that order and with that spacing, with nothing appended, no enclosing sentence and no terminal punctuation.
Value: 1100 rpm
